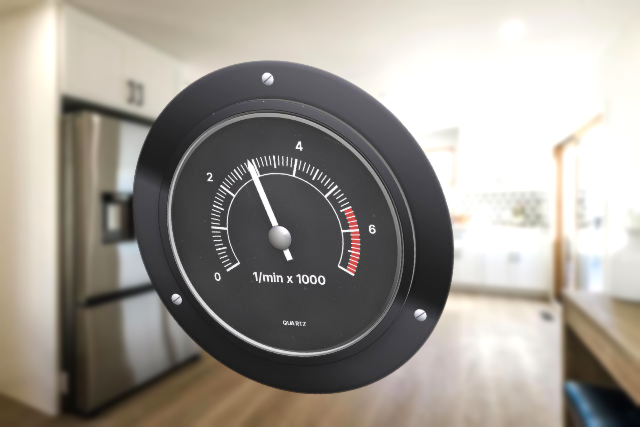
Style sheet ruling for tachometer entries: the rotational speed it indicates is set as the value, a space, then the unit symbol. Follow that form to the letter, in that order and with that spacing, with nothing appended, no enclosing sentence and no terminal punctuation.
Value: 3000 rpm
